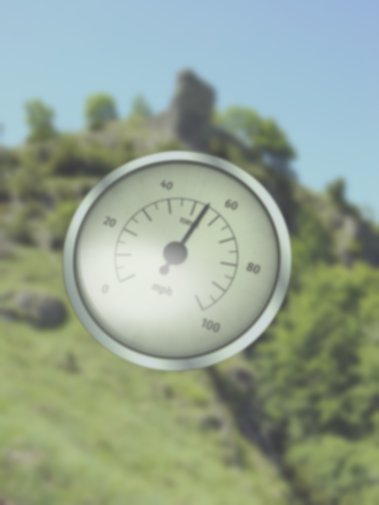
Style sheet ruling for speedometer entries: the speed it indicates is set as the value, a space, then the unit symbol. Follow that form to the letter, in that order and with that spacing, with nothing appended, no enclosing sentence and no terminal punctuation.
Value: 55 mph
